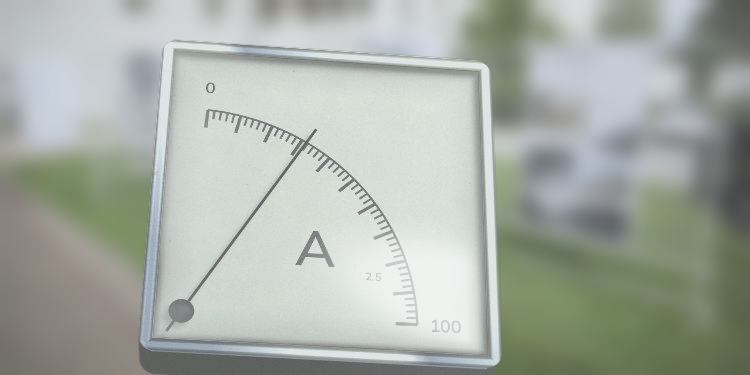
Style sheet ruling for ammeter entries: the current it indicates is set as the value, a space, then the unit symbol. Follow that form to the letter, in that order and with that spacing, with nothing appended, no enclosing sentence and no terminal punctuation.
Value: 32 A
